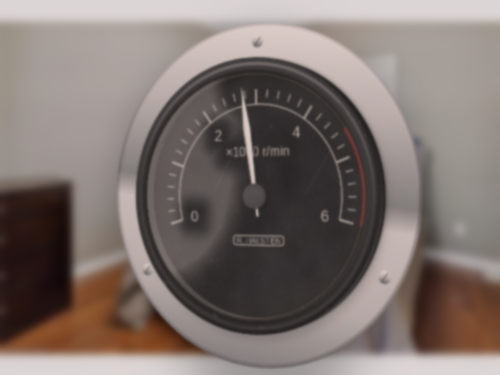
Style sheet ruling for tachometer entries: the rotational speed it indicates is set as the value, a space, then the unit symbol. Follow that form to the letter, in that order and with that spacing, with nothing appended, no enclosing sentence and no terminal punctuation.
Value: 2800 rpm
